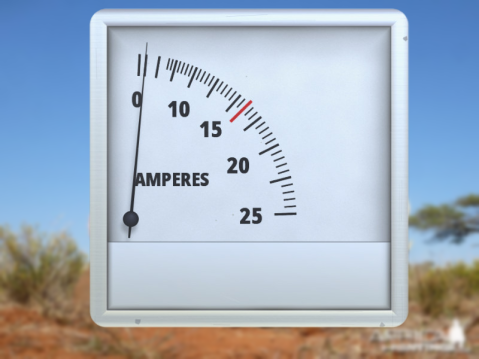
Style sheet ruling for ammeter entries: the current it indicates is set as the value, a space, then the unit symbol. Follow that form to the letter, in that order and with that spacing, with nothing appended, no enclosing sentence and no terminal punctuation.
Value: 2.5 A
